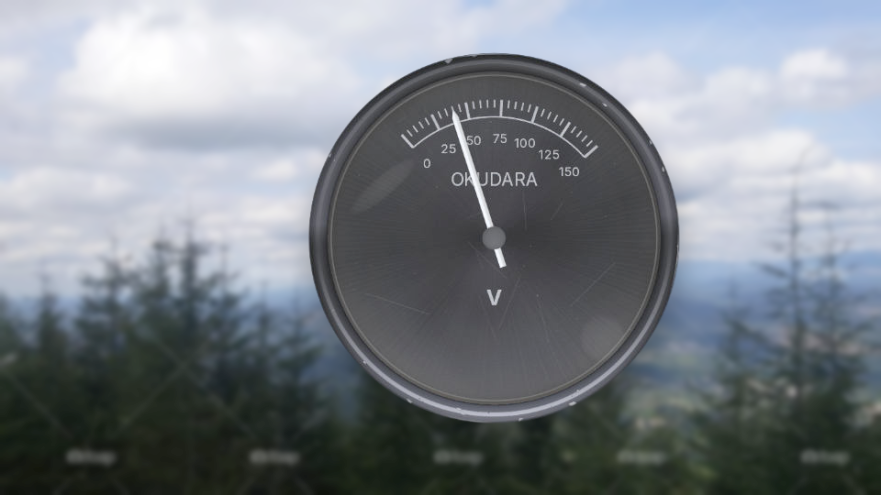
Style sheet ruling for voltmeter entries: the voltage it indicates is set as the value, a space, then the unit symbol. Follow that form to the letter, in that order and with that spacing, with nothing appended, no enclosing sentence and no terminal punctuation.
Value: 40 V
